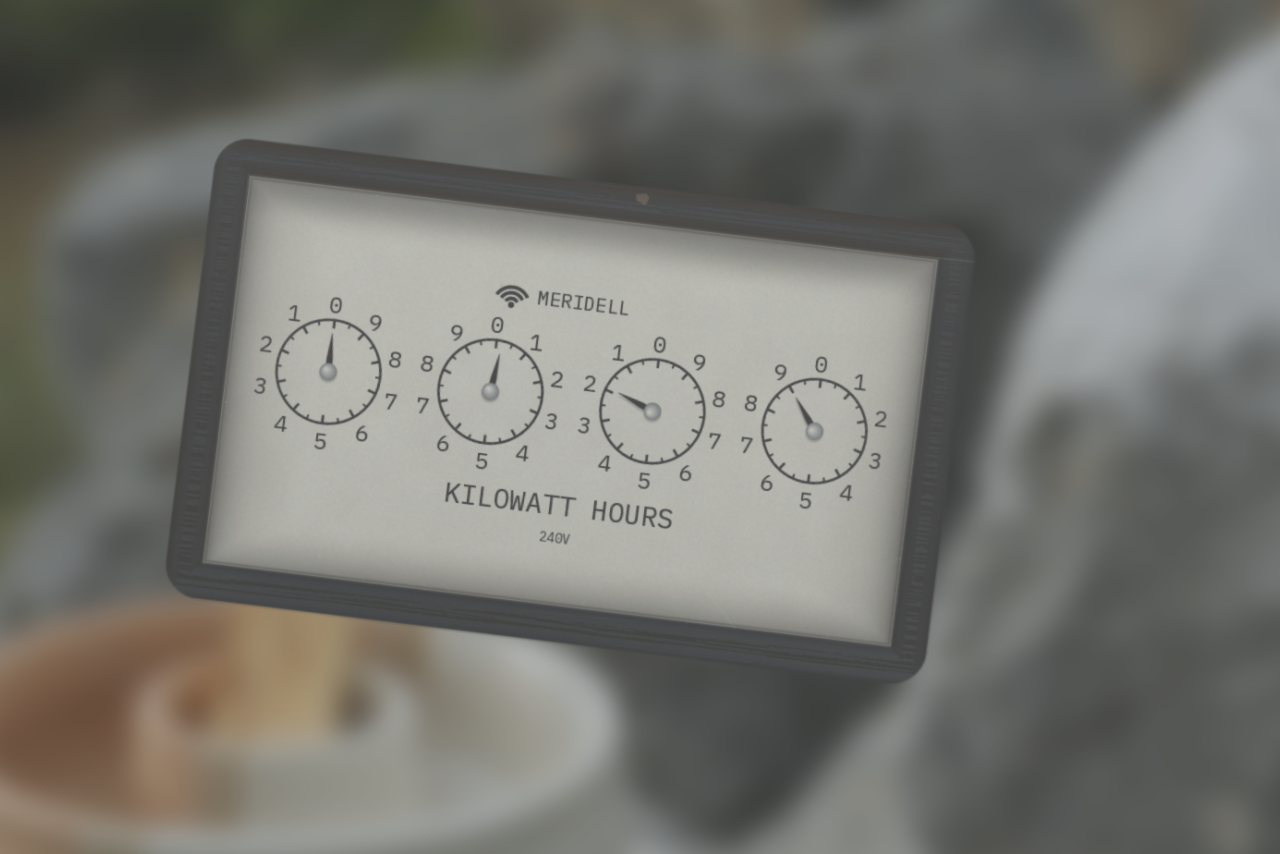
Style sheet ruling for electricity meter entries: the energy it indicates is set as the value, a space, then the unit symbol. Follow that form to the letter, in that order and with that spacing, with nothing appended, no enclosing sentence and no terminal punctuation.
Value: 19 kWh
